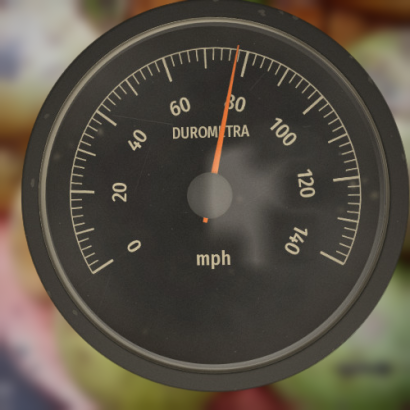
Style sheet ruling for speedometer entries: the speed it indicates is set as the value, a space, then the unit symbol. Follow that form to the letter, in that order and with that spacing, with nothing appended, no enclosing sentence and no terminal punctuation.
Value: 78 mph
